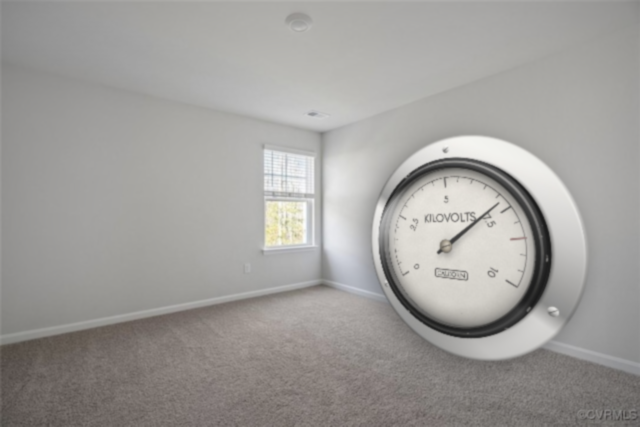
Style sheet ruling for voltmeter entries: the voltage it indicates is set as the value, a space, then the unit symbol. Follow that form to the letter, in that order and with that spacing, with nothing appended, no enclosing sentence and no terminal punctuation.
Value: 7.25 kV
